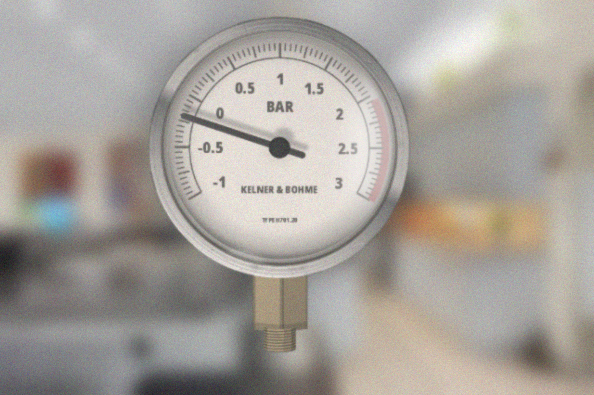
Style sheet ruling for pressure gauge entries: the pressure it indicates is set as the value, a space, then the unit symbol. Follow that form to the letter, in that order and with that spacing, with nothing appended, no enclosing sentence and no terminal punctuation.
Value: -0.2 bar
